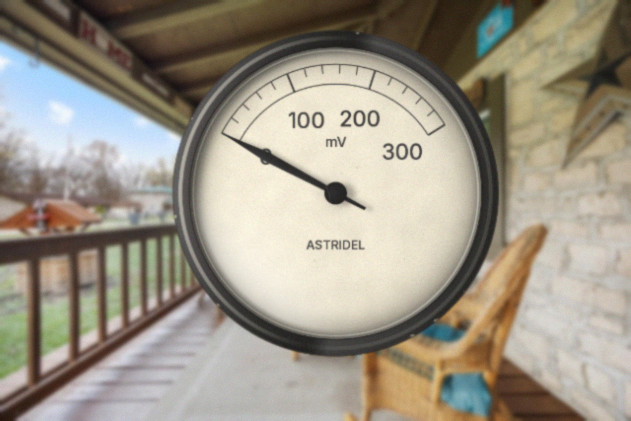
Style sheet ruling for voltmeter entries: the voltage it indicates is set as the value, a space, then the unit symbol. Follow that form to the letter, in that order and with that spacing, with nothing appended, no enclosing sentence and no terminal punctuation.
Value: 0 mV
